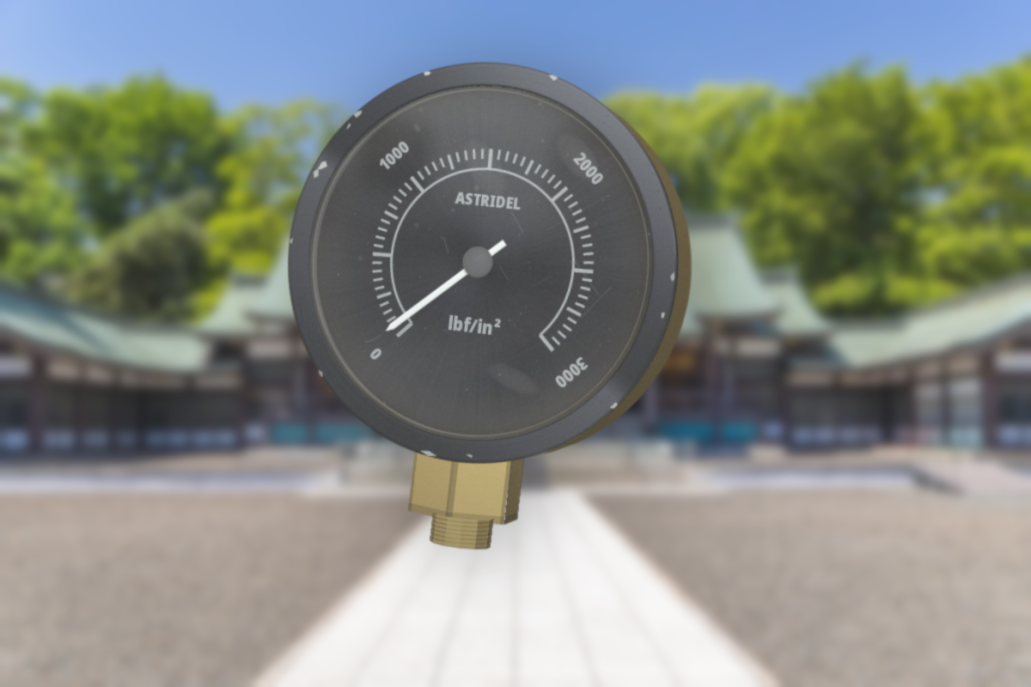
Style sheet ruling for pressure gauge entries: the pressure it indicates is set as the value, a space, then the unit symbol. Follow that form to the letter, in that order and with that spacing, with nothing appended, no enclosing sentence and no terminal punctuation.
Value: 50 psi
